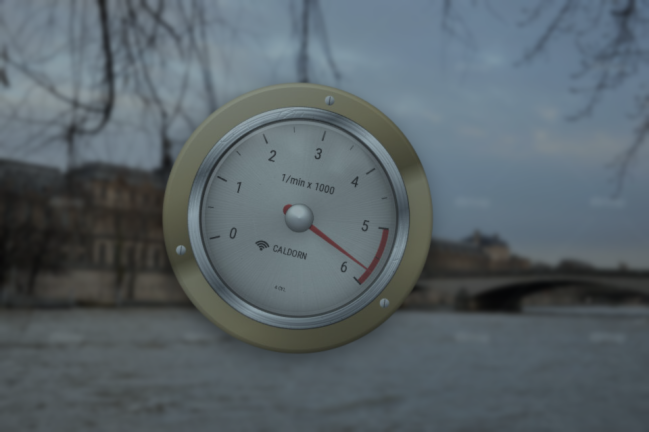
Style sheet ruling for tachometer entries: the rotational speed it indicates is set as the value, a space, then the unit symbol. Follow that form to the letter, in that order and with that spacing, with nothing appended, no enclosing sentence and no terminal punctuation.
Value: 5750 rpm
